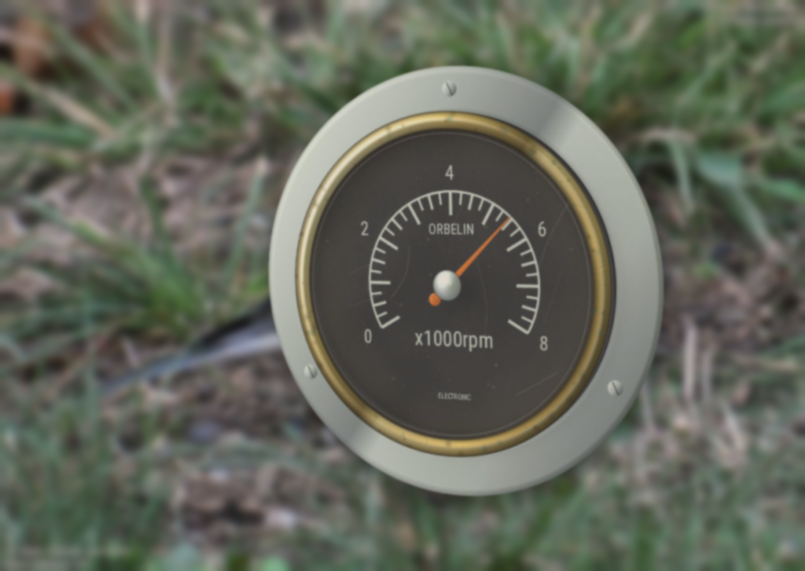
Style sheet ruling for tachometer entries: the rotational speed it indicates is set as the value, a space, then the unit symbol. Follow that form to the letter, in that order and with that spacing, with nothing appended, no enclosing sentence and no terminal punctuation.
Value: 5500 rpm
